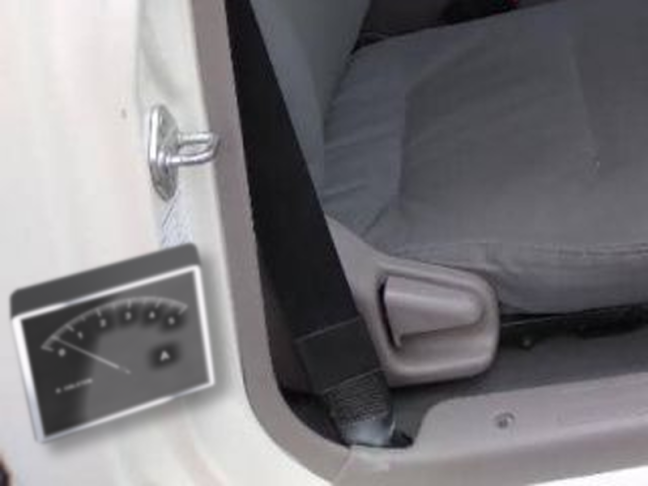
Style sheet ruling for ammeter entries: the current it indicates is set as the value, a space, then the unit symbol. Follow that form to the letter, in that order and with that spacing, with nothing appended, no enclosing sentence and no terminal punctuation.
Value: 0.5 A
